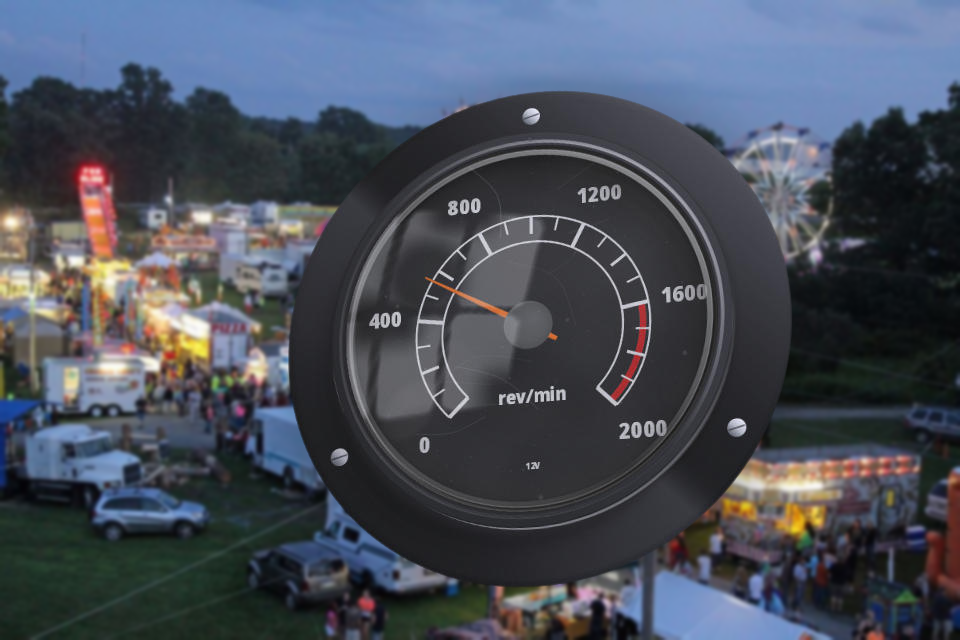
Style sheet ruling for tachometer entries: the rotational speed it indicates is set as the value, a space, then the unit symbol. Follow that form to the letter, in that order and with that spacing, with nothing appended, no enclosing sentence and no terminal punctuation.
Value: 550 rpm
